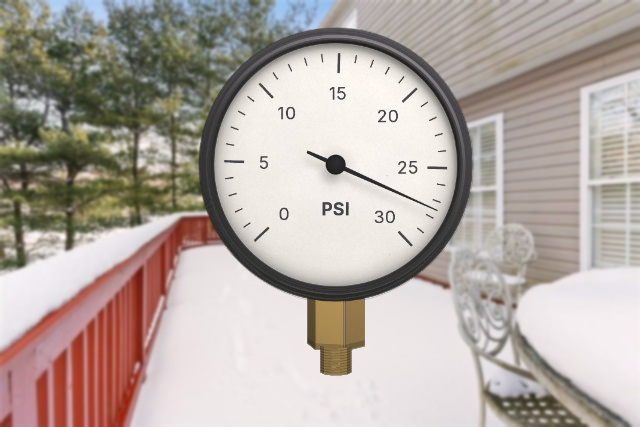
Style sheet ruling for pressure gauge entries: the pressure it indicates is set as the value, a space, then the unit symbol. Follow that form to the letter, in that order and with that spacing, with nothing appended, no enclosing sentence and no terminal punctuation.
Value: 27.5 psi
